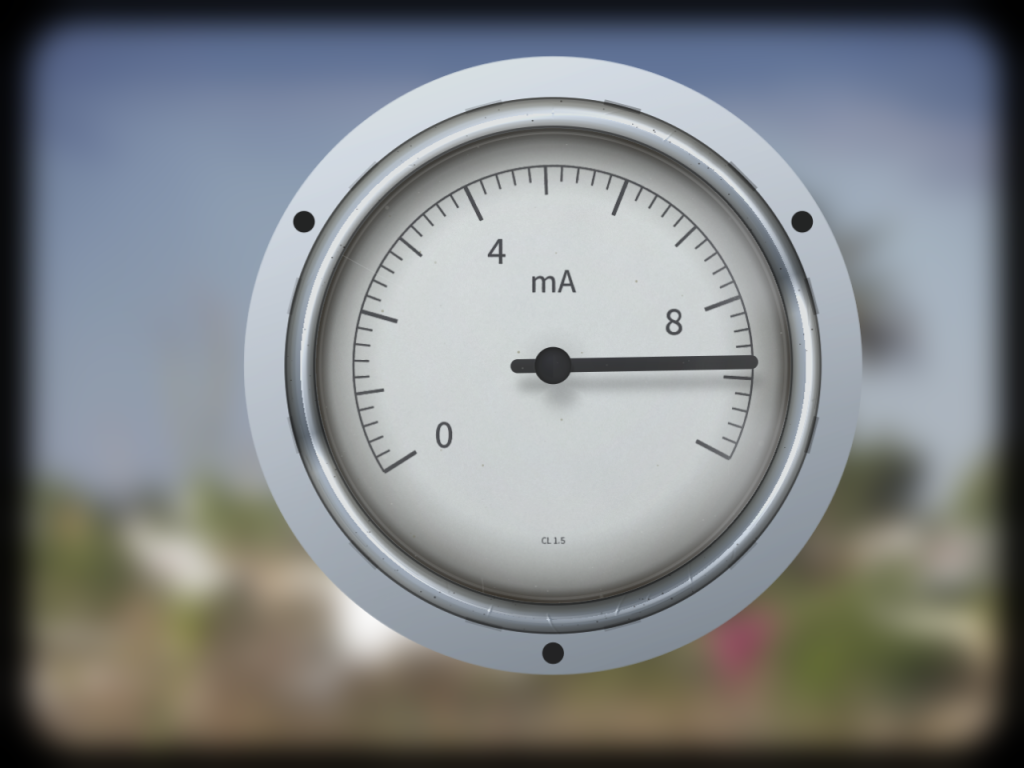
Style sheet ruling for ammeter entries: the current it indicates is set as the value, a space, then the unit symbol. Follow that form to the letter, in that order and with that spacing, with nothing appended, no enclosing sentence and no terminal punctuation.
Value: 8.8 mA
